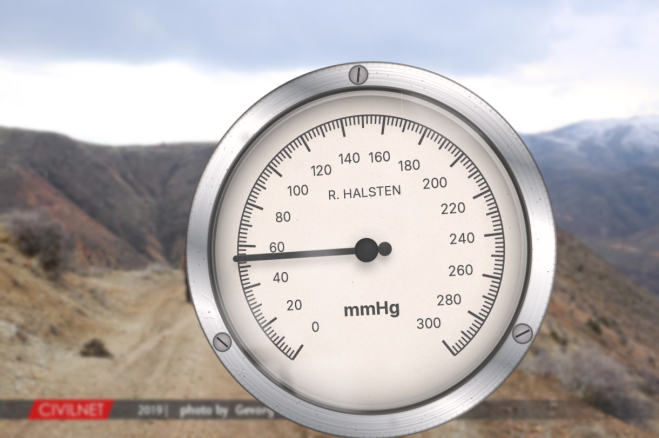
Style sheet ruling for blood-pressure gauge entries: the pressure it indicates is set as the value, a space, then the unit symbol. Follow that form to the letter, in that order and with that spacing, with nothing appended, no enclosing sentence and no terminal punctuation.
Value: 54 mmHg
